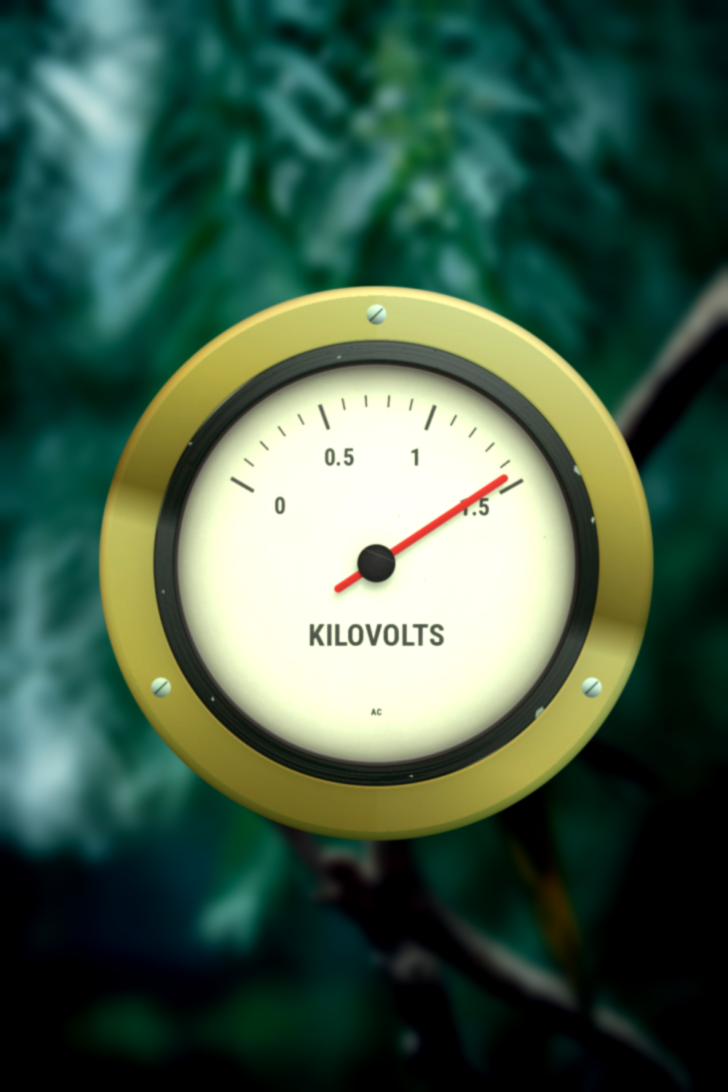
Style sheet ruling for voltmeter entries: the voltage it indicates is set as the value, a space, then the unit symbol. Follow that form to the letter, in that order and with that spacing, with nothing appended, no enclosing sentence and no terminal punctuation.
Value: 1.45 kV
